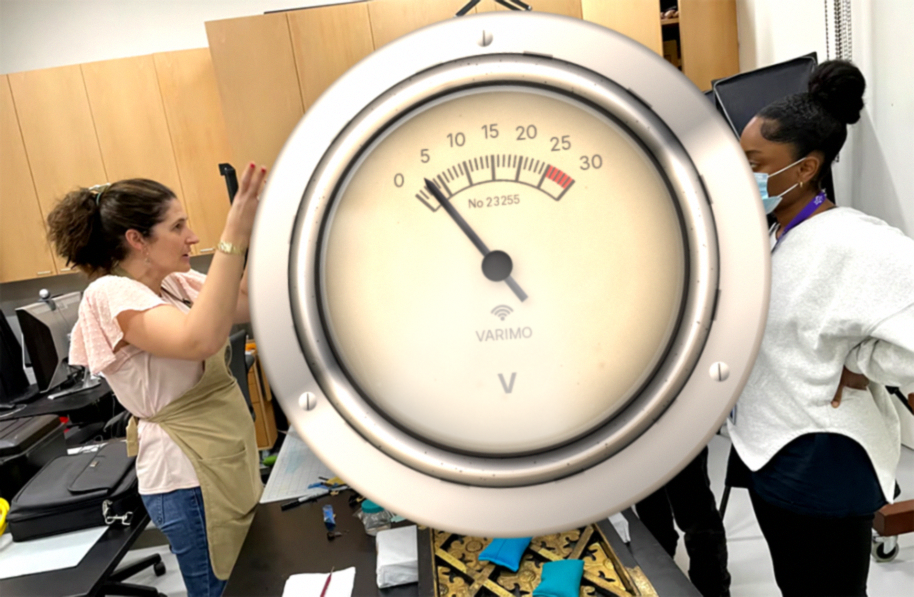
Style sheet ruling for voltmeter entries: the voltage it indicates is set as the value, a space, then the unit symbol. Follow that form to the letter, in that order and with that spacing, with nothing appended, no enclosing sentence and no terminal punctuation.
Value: 3 V
